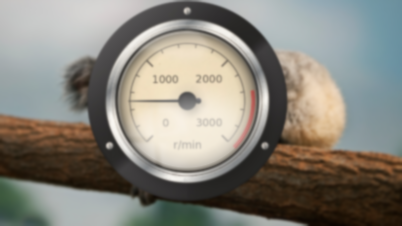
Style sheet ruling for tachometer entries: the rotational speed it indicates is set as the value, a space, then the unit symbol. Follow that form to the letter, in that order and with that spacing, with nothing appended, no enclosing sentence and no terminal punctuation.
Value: 500 rpm
